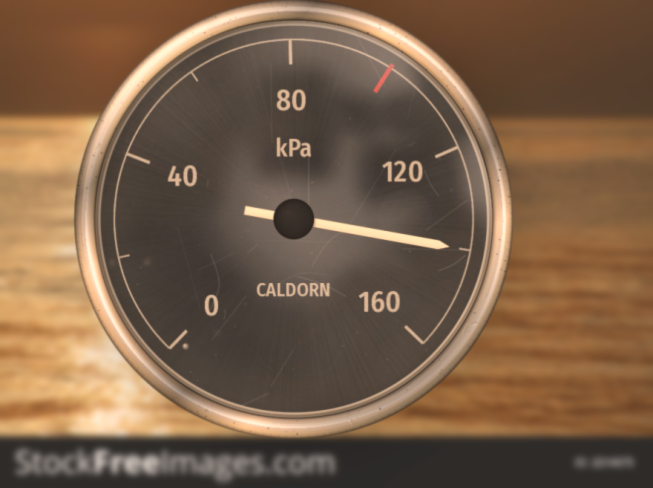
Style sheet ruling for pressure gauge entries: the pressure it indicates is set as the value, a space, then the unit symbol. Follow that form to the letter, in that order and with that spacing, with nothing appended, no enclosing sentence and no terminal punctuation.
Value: 140 kPa
